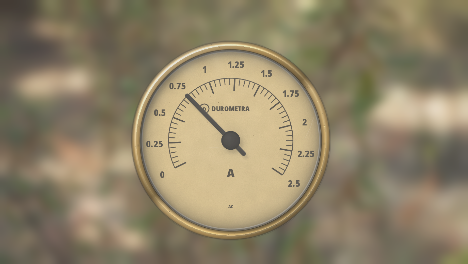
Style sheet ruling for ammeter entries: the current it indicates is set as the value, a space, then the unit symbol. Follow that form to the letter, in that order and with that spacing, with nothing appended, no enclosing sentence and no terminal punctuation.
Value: 0.75 A
